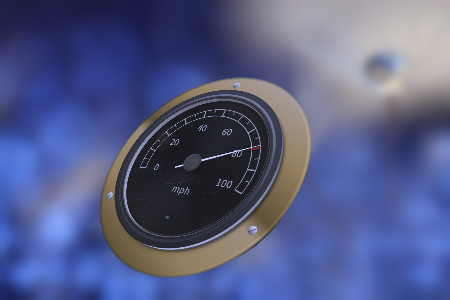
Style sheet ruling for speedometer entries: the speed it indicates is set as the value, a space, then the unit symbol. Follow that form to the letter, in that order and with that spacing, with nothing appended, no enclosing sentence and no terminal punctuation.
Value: 80 mph
